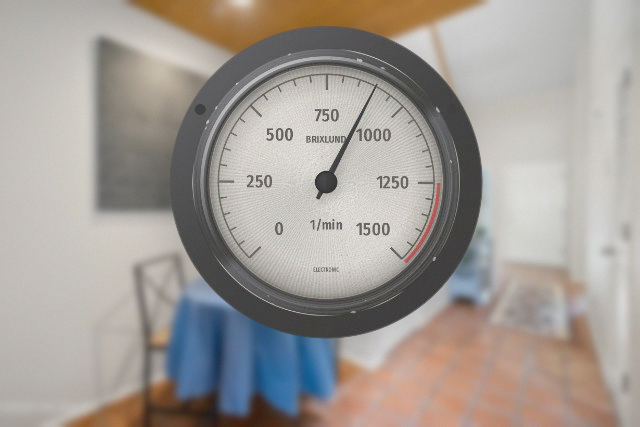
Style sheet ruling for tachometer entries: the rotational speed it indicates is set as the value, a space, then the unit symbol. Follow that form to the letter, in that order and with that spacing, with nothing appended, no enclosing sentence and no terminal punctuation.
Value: 900 rpm
